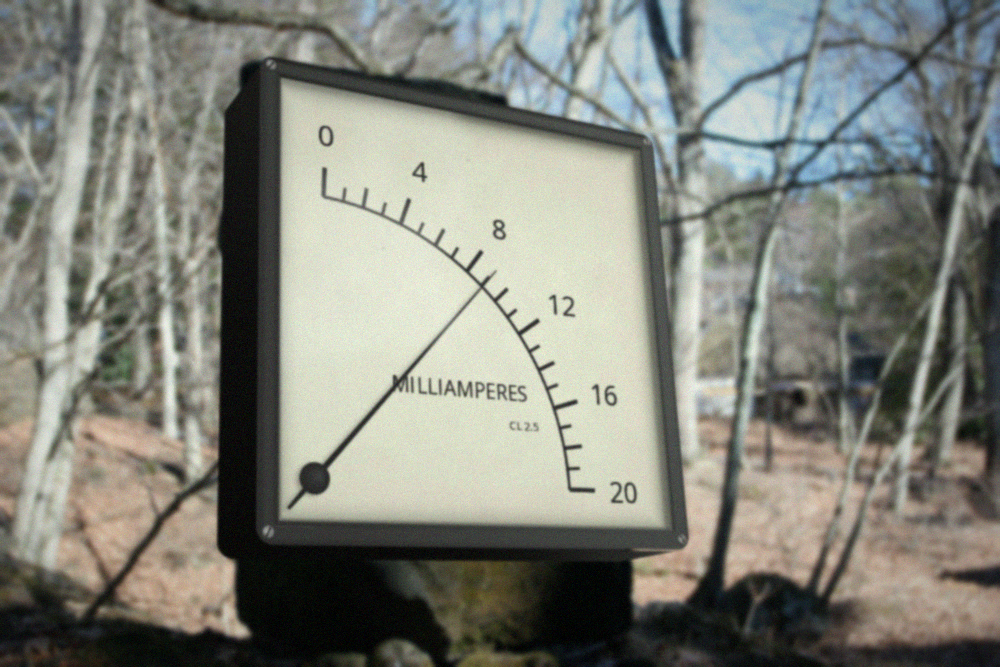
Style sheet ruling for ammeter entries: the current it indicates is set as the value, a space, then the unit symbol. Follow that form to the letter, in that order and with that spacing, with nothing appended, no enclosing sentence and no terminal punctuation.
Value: 9 mA
